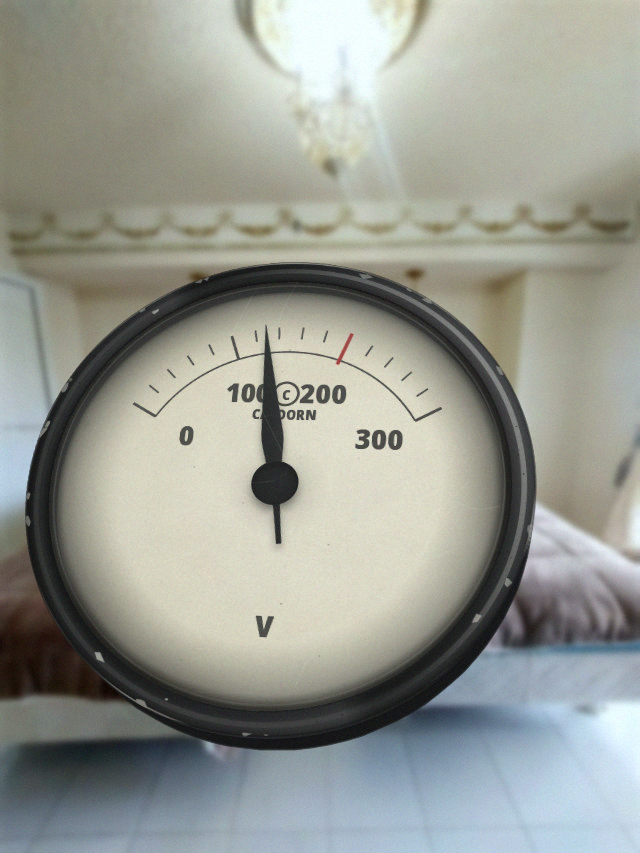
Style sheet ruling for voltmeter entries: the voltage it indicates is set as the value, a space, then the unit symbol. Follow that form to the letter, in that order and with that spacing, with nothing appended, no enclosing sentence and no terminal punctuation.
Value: 130 V
